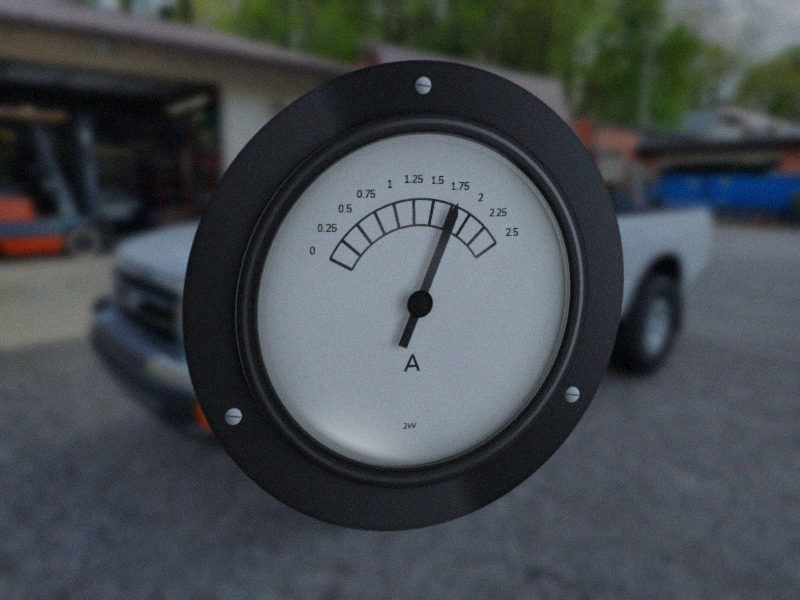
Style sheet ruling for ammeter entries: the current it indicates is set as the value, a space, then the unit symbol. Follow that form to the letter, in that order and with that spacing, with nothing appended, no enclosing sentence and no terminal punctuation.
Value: 1.75 A
